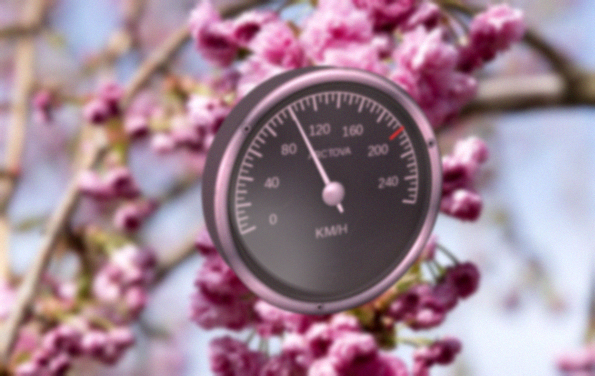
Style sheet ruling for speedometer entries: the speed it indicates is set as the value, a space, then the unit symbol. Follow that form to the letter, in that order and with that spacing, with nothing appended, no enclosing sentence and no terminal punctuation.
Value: 100 km/h
